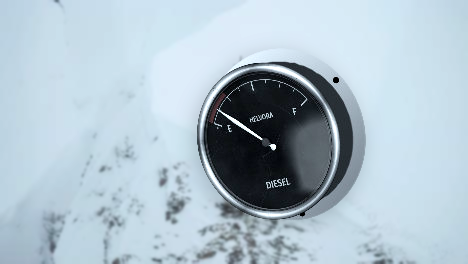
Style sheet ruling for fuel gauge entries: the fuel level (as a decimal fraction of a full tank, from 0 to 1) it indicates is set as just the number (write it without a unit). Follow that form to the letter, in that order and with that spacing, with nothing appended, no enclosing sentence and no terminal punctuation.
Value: 0.125
